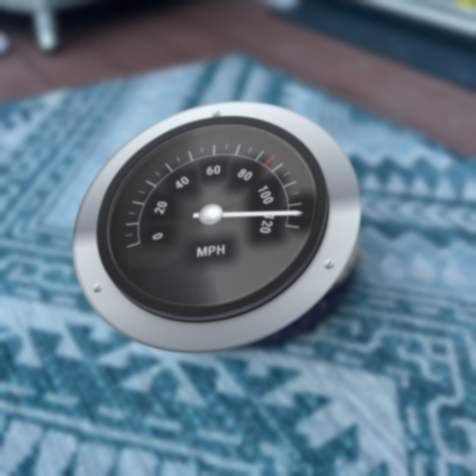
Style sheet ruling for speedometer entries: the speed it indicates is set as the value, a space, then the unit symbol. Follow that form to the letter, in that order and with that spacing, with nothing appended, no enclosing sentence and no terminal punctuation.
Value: 115 mph
